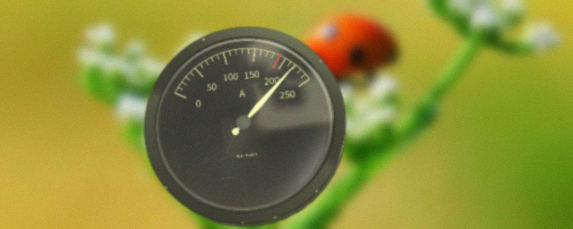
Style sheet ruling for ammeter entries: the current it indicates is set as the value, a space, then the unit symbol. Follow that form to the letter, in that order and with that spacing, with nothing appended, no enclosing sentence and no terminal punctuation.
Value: 220 A
